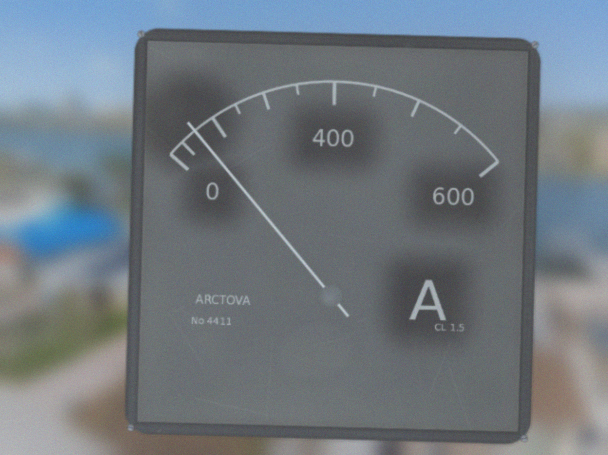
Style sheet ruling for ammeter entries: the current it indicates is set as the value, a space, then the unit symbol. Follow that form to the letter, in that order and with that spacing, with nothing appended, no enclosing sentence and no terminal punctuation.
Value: 150 A
